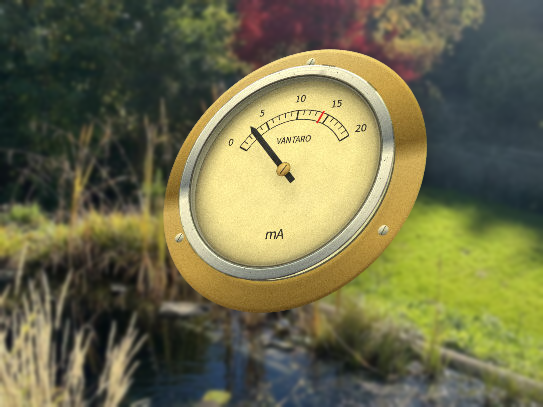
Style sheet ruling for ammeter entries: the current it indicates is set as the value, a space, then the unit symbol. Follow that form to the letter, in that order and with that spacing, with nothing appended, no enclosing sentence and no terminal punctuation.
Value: 3 mA
